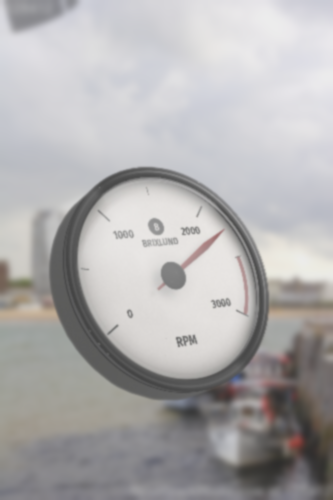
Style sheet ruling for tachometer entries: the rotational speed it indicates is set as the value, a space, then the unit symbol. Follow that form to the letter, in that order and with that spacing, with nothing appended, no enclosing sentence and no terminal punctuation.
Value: 2250 rpm
